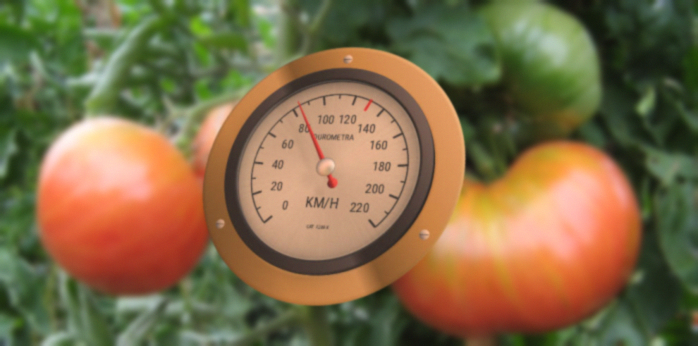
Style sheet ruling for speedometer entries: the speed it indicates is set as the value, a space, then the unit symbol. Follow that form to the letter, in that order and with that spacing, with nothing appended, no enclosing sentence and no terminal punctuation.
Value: 85 km/h
